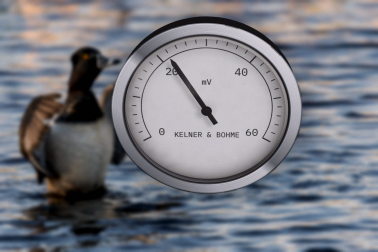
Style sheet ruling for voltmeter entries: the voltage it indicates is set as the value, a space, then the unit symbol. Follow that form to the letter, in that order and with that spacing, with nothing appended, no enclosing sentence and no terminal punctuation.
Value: 22 mV
